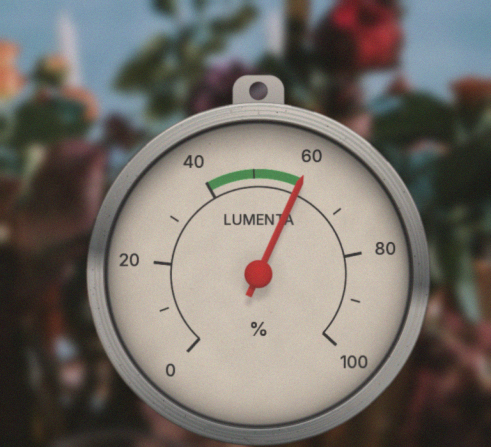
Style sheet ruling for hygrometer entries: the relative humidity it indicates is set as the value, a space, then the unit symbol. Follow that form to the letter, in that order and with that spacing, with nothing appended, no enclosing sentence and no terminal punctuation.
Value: 60 %
